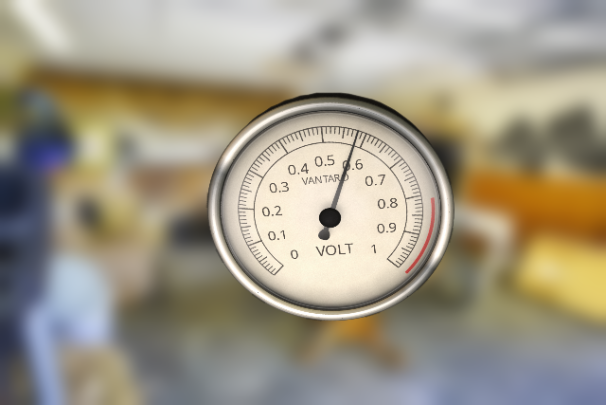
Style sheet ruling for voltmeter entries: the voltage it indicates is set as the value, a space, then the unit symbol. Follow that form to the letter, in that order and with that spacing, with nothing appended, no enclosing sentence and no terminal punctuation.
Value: 0.58 V
